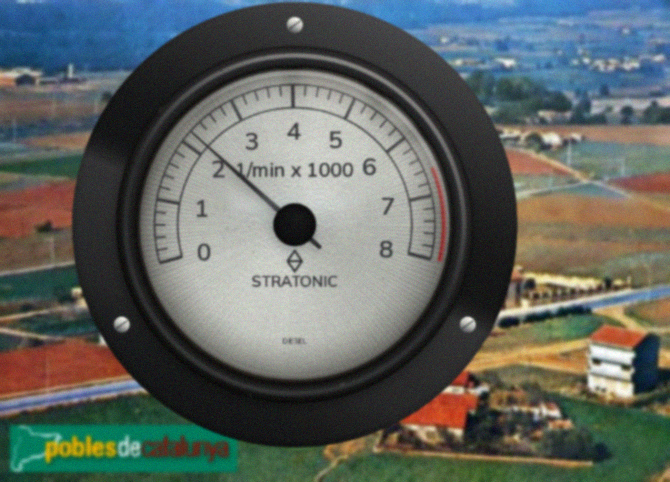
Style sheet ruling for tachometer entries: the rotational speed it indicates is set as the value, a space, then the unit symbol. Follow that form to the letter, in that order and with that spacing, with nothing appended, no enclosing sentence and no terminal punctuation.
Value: 2200 rpm
